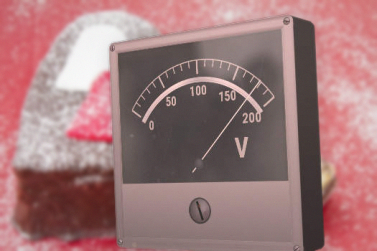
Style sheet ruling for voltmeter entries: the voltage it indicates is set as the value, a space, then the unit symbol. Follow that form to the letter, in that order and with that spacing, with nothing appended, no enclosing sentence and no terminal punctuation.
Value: 180 V
